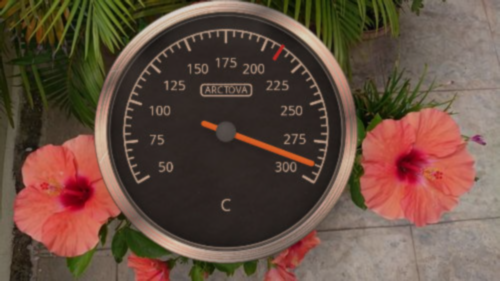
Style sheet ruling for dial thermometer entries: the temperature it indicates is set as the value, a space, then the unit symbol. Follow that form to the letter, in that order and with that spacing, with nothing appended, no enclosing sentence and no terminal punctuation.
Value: 290 °C
